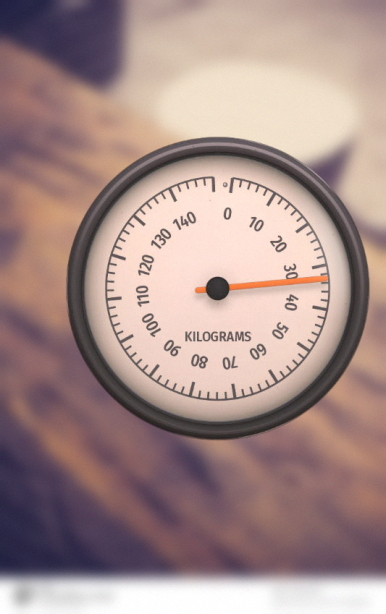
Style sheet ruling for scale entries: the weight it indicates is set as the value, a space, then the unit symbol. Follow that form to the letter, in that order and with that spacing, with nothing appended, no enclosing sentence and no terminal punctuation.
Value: 33 kg
